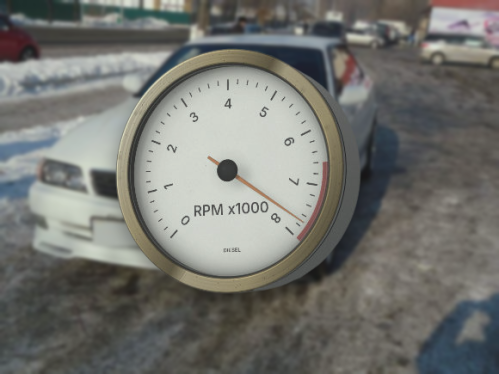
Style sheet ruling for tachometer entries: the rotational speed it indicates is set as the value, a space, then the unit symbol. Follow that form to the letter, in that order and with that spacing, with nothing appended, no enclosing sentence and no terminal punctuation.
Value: 7700 rpm
